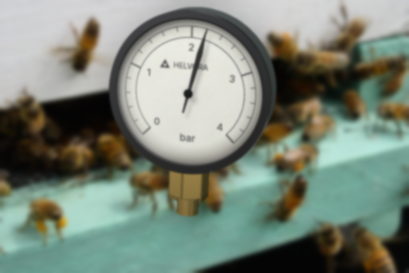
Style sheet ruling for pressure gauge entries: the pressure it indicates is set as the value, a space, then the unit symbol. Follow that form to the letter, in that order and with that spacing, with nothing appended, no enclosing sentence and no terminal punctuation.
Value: 2.2 bar
